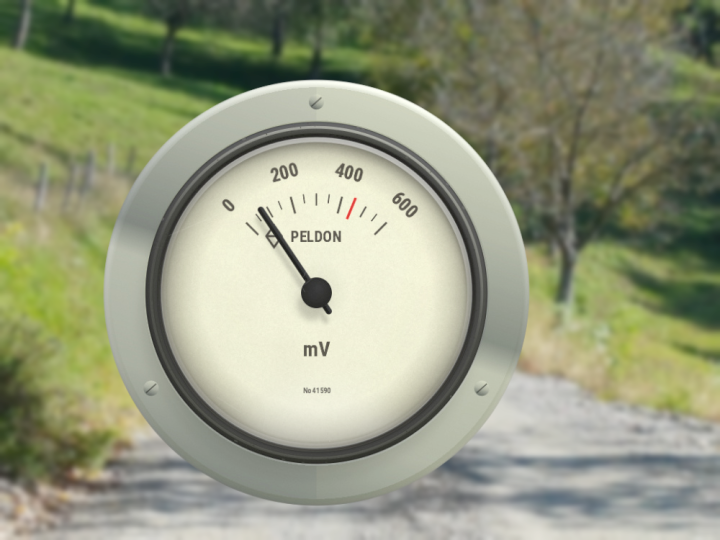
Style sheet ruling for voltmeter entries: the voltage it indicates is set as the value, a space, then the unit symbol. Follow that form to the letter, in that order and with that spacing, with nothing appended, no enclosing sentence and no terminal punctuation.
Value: 75 mV
